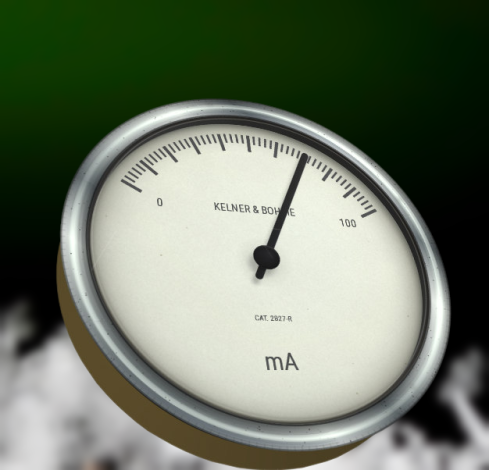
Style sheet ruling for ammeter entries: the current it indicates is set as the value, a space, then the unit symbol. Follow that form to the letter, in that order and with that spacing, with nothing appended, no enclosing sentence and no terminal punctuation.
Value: 70 mA
